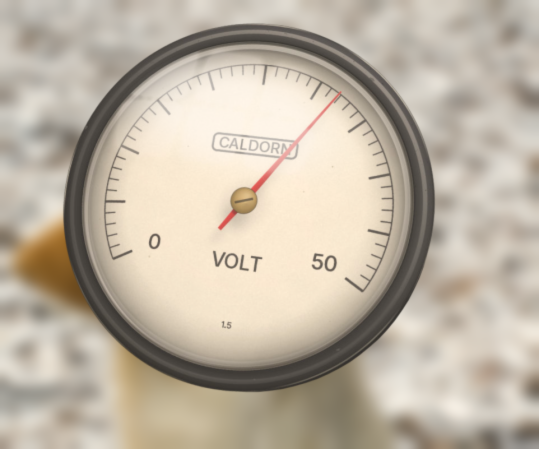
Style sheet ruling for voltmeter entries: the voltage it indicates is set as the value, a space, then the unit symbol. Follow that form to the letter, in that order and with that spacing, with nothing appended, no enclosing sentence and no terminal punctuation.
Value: 32 V
